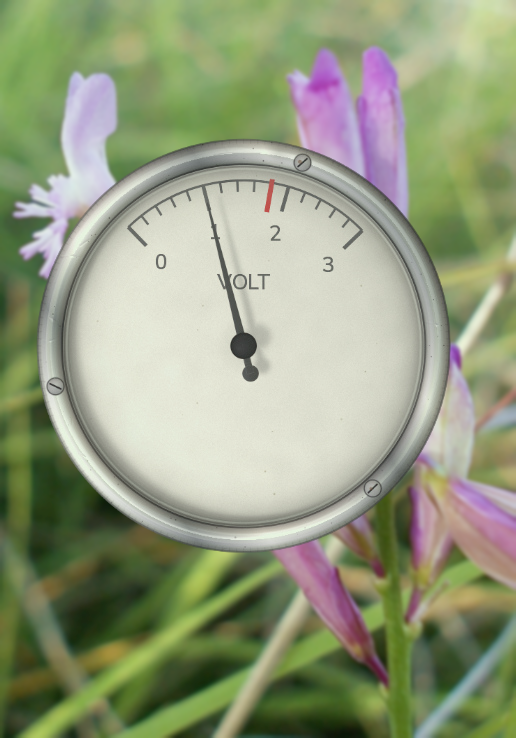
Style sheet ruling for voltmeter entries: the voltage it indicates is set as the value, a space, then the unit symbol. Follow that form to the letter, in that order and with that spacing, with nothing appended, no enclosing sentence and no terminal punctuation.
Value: 1 V
